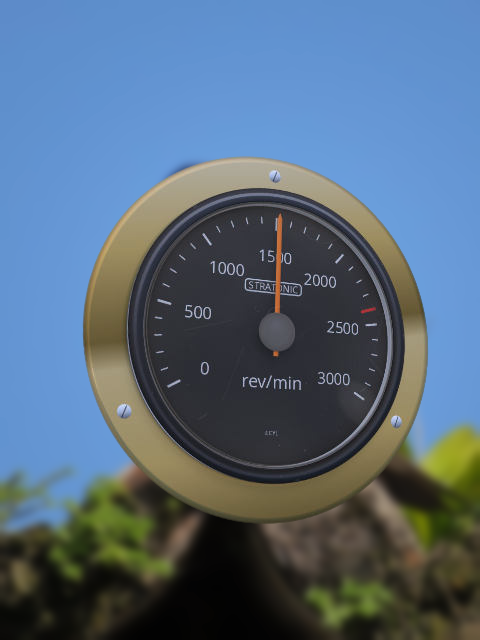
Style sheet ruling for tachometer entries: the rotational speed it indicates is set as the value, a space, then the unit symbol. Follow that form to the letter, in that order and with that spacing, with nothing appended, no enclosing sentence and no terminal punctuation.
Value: 1500 rpm
